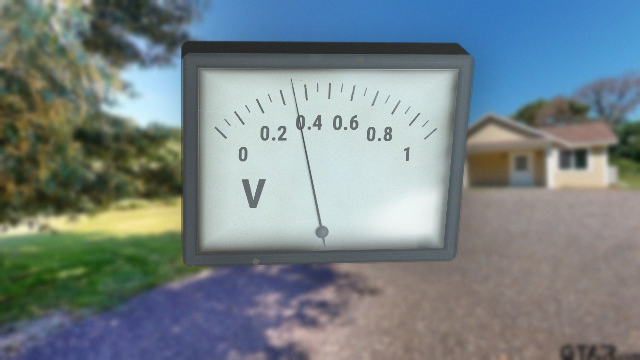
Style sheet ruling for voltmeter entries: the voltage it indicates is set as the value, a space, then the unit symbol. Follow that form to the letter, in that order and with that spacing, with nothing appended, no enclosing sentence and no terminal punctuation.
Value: 0.35 V
